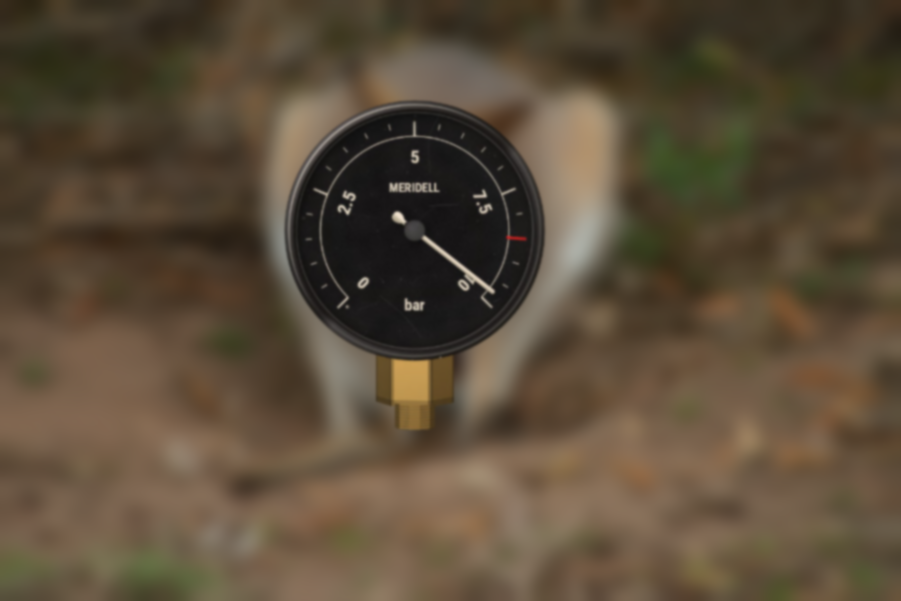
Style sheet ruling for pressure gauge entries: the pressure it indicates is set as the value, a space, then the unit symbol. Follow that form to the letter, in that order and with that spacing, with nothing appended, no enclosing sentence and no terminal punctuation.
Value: 9.75 bar
